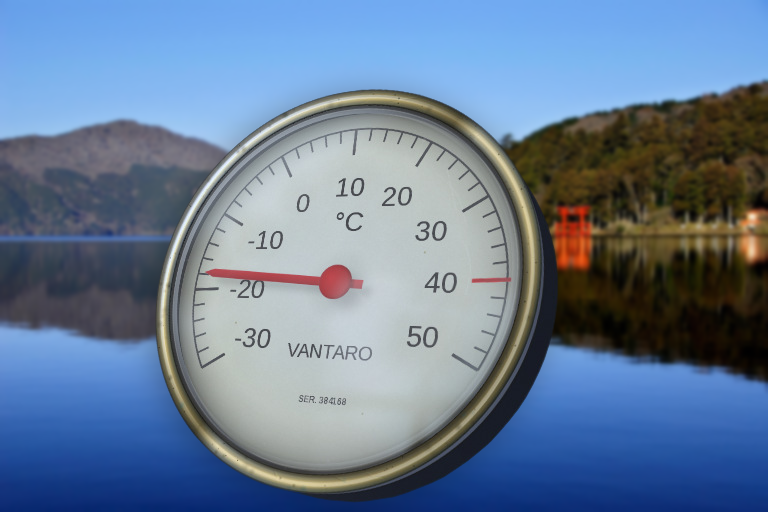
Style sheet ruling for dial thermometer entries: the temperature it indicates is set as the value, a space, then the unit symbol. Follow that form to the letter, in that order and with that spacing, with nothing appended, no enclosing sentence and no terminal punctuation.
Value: -18 °C
